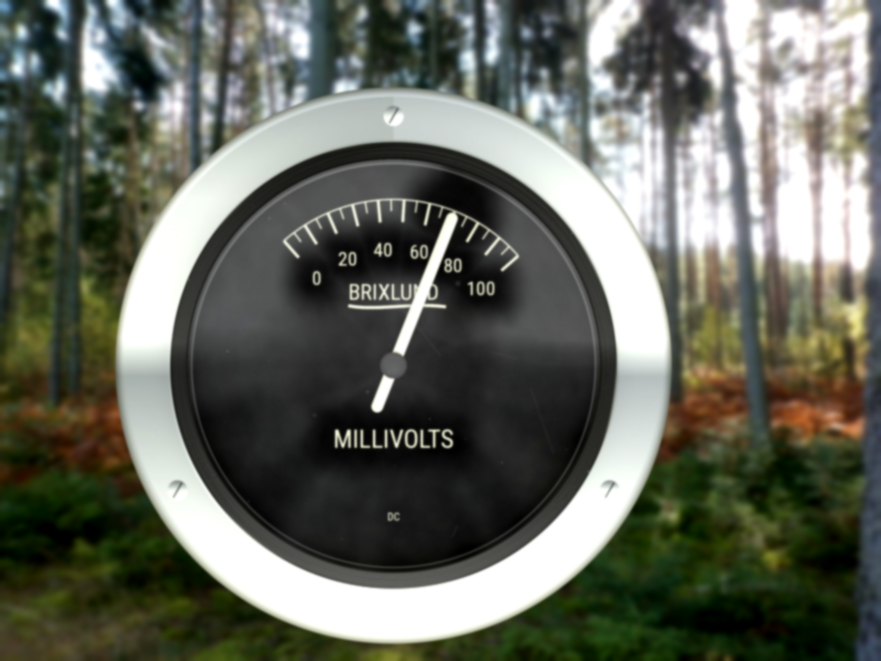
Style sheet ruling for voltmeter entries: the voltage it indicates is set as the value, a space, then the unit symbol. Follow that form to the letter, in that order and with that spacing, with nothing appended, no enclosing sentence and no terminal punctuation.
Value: 70 mV
